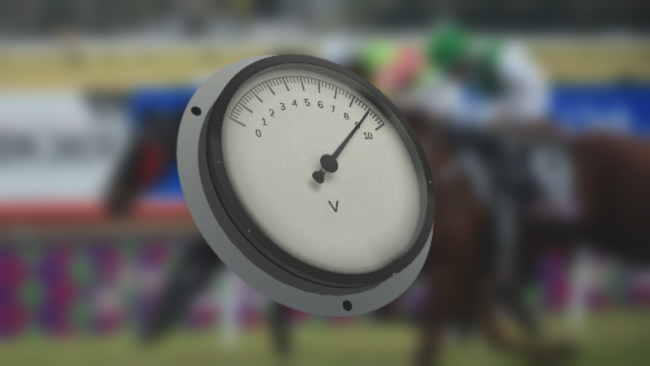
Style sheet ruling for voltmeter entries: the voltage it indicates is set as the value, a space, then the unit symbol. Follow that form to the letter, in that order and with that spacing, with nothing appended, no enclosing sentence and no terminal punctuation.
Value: 9 V
